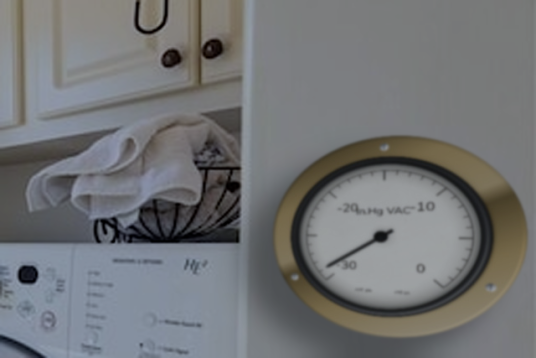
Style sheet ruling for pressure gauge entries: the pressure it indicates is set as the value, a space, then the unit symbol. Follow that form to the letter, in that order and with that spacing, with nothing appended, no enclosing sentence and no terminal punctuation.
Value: -29 inHg
